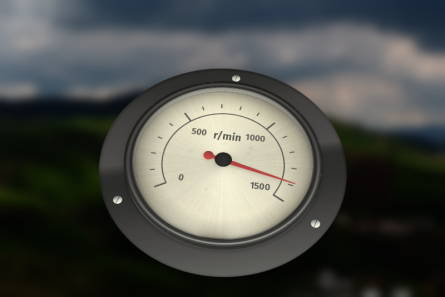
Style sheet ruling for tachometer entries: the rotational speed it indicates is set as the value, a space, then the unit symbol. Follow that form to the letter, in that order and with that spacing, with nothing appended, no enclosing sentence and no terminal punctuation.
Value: 1400 rpm
